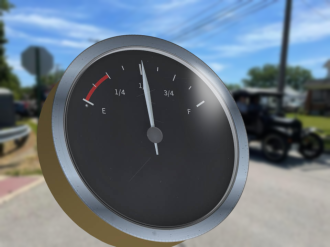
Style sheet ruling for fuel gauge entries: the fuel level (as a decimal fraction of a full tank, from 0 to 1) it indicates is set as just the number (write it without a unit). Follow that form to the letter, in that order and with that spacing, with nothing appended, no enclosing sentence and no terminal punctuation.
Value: 0.5
